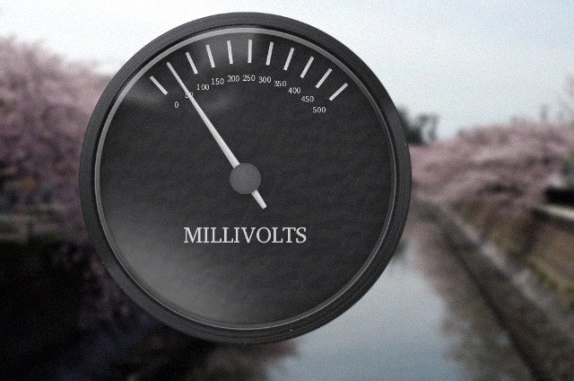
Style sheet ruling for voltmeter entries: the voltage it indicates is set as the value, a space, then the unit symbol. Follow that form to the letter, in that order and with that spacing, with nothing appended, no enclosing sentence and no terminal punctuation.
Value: 50 mV
